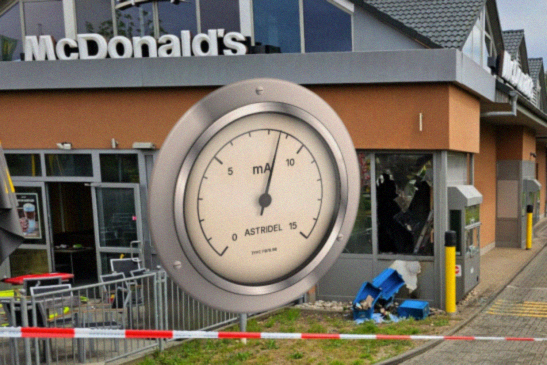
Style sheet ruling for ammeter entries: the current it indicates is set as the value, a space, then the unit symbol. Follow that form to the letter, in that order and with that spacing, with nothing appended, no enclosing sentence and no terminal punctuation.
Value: 8.5 mA
